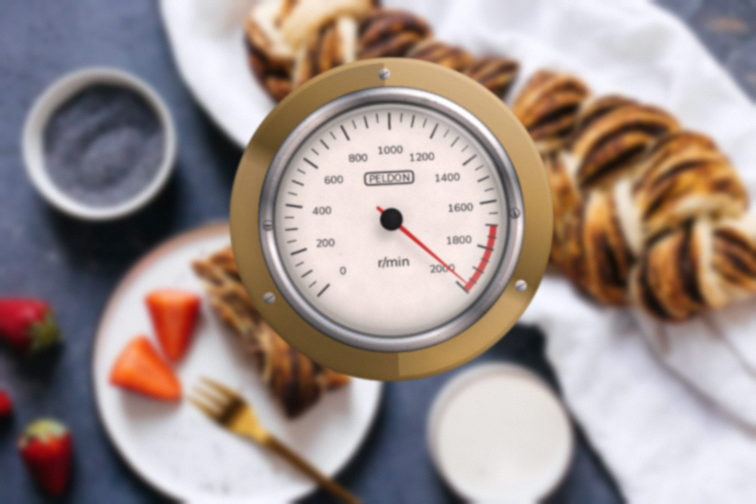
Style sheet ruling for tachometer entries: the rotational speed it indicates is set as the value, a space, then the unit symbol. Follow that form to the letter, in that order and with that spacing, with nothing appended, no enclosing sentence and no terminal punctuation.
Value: 1975 rpm
